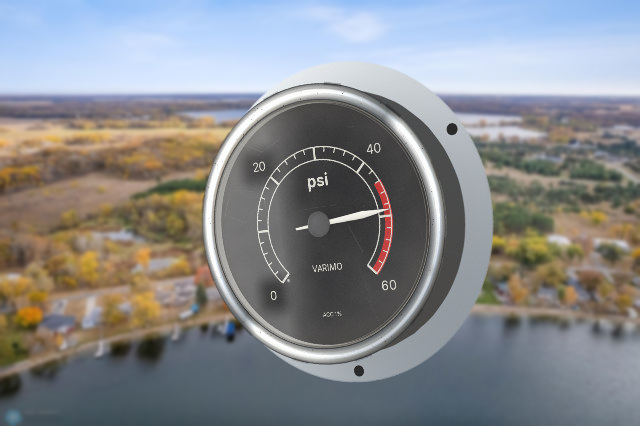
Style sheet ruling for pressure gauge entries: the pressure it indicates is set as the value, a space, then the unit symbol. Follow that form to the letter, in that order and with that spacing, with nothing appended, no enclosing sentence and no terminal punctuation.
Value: 49 psi
